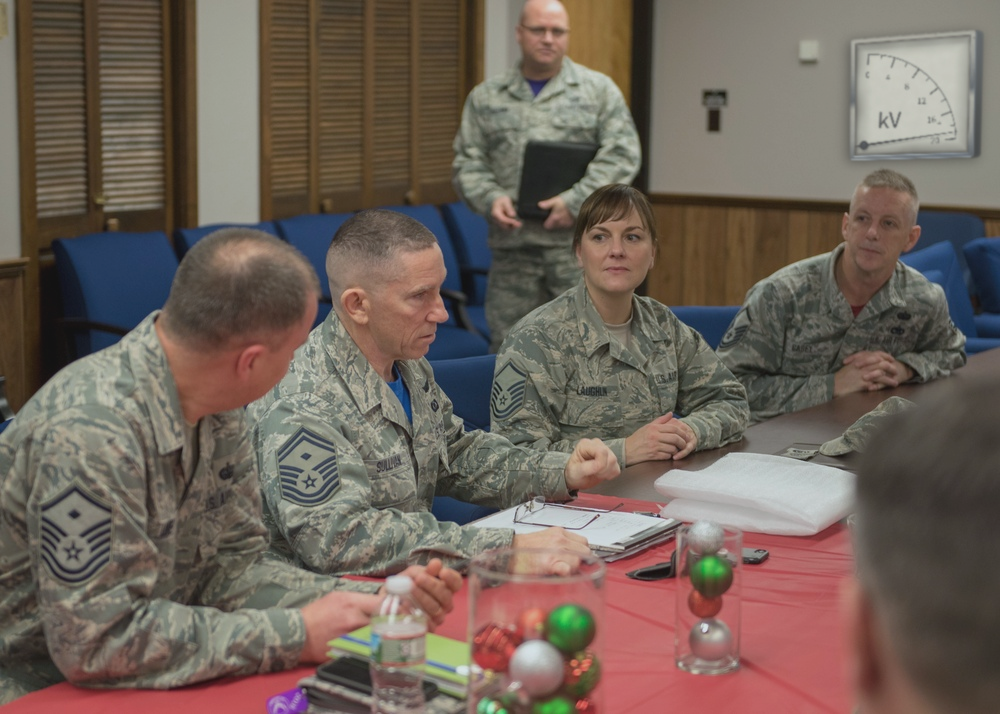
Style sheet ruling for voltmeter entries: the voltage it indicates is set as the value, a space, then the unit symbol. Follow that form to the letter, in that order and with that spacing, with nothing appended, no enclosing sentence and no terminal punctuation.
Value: 19 kV
